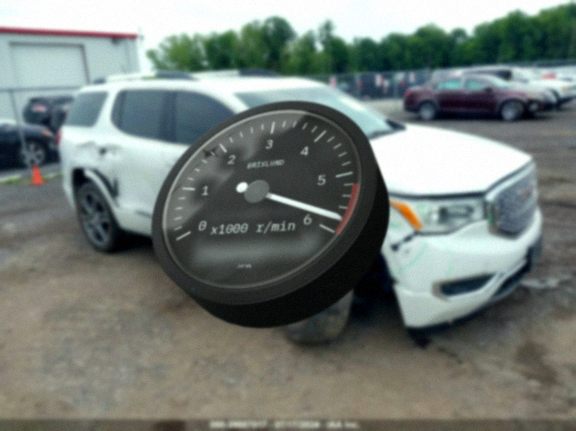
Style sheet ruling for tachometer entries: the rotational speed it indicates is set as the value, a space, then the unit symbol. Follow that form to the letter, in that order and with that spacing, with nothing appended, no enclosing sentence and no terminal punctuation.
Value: 5800 rpm
